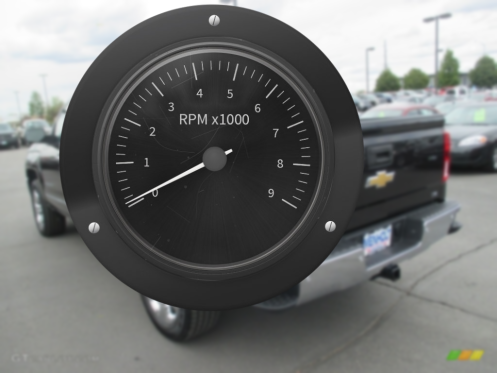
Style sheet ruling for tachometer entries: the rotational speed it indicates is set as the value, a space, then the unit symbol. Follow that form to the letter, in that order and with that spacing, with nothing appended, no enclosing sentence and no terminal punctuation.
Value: 100 rpm
